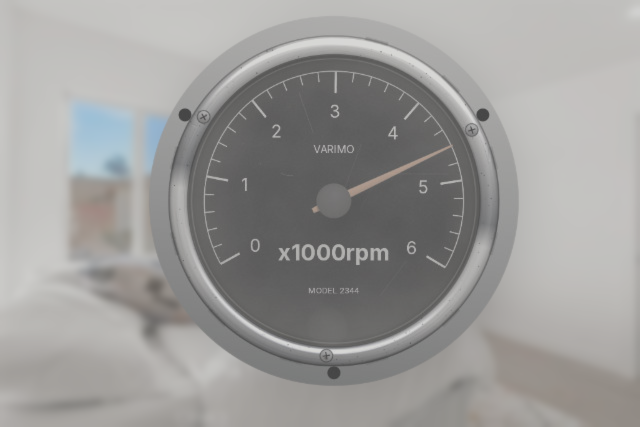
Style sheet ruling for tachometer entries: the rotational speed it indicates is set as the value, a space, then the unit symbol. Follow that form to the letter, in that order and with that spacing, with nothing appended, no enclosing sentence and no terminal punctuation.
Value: 4600 rpm
